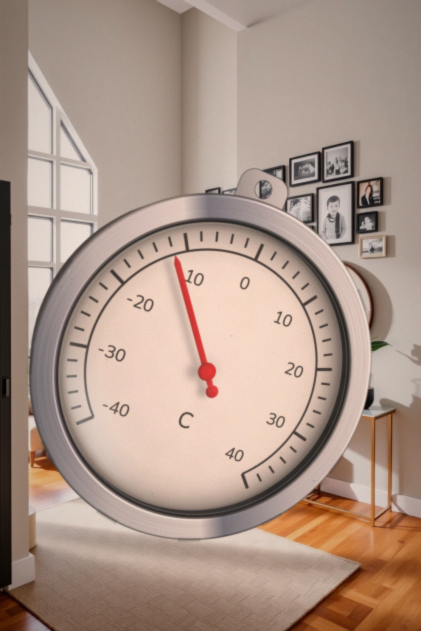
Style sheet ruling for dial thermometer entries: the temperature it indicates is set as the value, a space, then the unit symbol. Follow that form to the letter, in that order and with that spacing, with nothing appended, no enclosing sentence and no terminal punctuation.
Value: -12 °C
